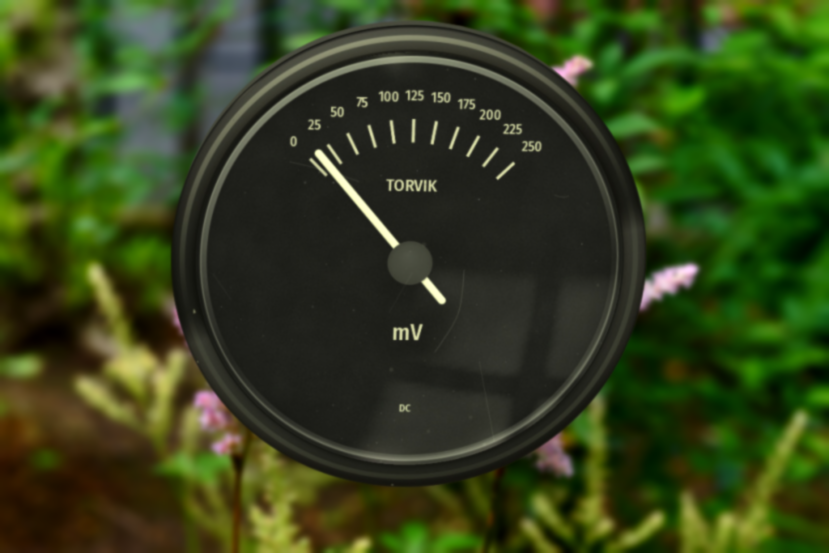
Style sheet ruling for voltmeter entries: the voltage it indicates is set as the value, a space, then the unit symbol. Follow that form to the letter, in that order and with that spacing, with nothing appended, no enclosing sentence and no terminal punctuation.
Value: 12.5 mV
